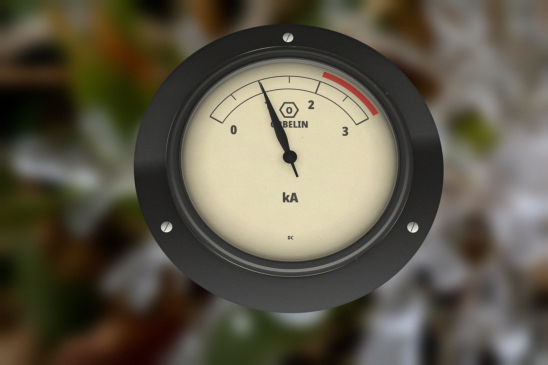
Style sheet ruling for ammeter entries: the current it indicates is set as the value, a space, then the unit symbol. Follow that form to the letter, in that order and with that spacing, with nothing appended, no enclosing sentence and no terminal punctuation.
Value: 1 kA
